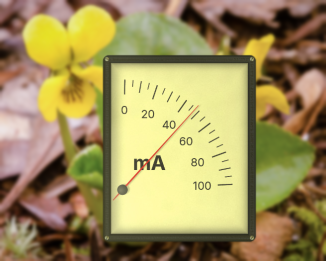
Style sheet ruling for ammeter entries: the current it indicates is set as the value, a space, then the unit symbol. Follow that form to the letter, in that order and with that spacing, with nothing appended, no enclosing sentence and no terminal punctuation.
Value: 47.5 mA
